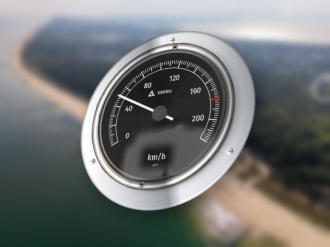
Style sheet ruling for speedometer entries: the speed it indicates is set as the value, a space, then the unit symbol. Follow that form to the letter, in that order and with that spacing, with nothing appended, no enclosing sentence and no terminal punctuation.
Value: 50 km/h
